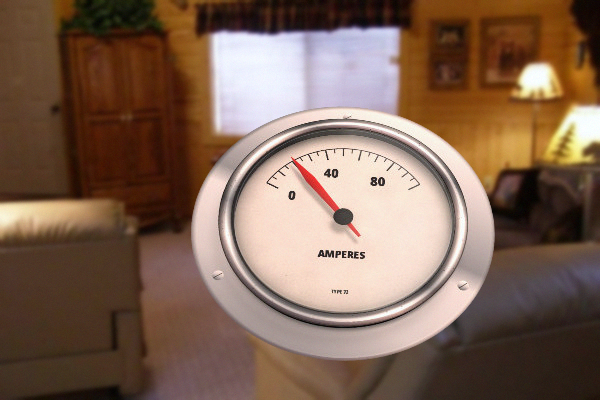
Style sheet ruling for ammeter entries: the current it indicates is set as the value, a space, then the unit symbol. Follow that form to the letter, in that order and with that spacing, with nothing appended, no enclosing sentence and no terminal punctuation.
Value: 20 A
